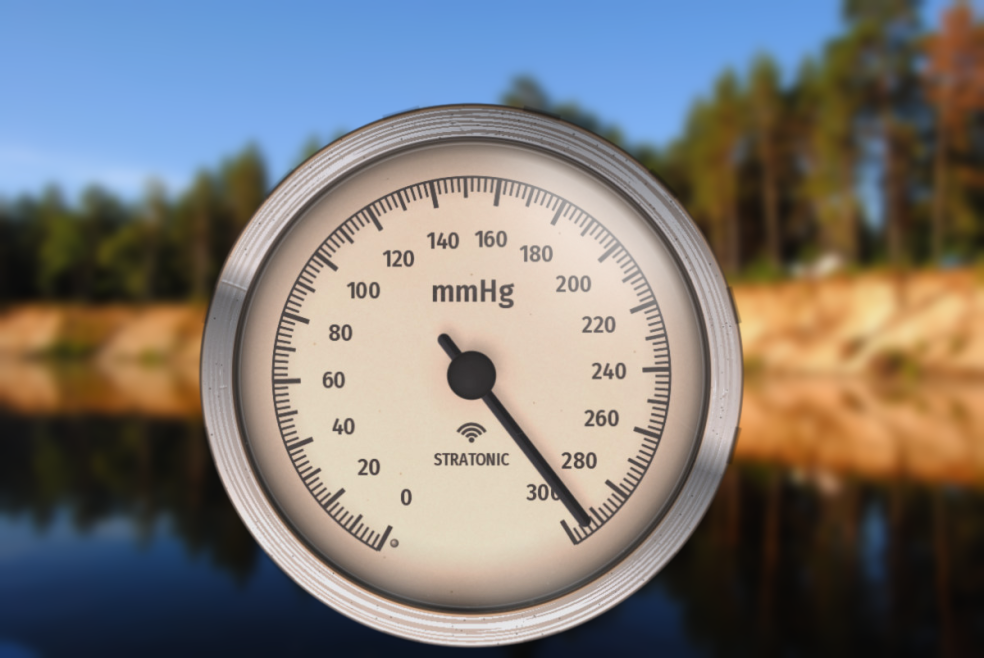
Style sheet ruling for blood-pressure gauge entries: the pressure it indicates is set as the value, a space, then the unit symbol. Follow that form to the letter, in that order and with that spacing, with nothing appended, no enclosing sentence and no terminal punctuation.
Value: 294 mmHg
